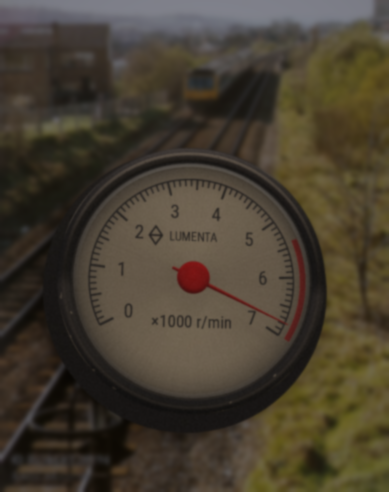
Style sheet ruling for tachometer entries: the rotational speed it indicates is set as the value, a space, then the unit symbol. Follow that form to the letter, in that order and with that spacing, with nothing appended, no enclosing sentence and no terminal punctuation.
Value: 6800 rpm
